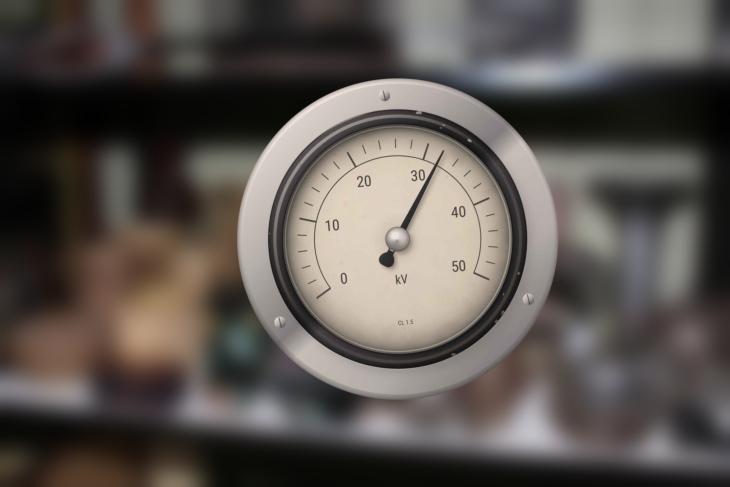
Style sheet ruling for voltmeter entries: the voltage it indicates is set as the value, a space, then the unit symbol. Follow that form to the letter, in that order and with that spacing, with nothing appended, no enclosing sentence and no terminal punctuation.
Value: 32 kV
